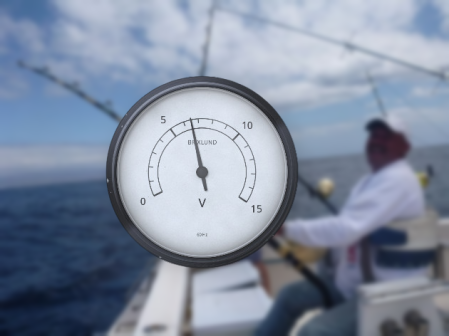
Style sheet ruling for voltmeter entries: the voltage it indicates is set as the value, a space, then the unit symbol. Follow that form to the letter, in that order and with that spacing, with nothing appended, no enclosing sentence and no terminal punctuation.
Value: 6.5 V
